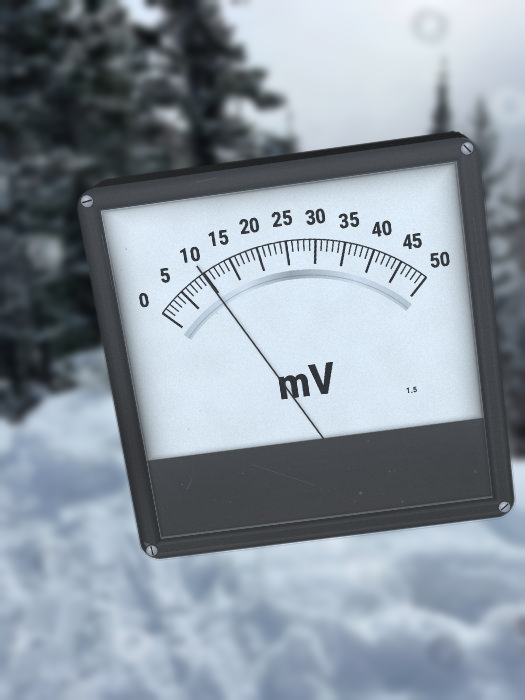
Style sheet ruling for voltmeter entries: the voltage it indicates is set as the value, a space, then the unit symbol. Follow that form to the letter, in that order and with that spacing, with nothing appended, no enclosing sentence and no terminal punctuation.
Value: 10 mV
